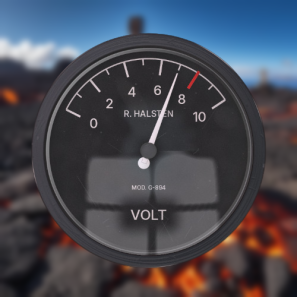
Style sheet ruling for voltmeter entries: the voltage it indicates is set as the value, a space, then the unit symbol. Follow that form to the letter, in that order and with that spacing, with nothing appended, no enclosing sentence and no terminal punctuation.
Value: 7 V
